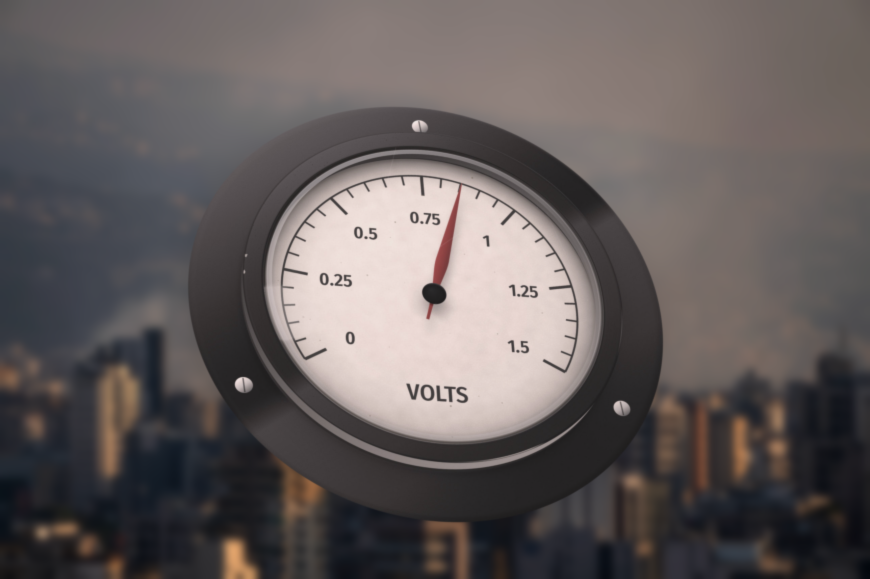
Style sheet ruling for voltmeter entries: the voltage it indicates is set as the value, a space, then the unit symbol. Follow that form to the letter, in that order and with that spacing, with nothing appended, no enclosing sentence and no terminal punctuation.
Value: 0.85 V
